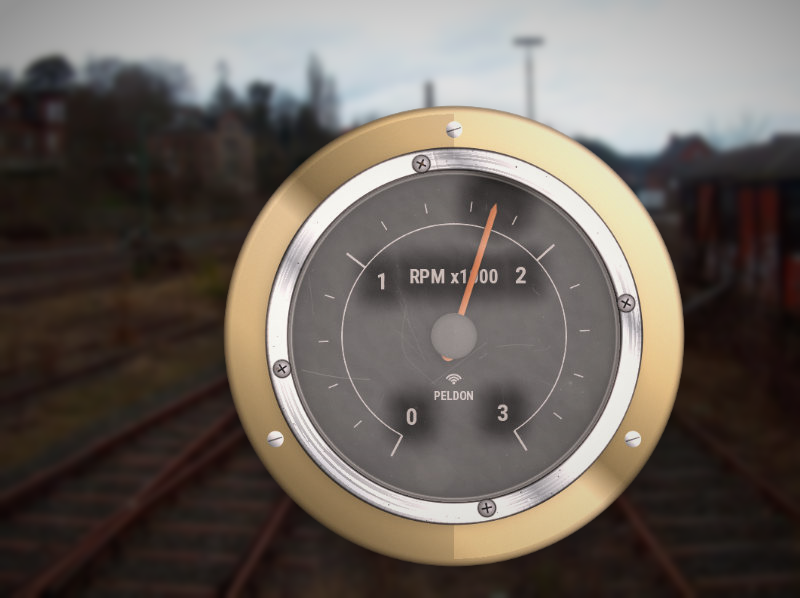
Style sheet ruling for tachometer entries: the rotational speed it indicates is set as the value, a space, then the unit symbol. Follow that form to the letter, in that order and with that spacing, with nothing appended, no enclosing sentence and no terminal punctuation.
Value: 1700 rpm
